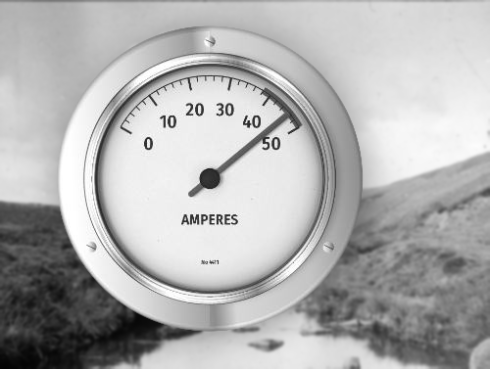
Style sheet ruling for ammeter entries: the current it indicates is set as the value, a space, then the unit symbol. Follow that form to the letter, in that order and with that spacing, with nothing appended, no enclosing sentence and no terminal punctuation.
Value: 46 A
